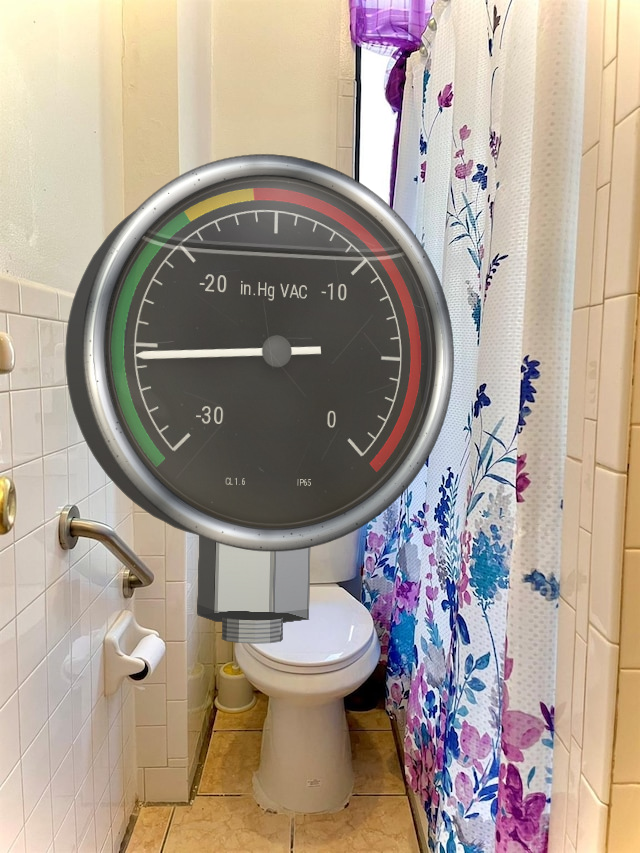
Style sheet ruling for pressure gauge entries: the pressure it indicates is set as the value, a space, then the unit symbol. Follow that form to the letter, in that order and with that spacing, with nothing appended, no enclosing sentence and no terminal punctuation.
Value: -25.5 inHg
